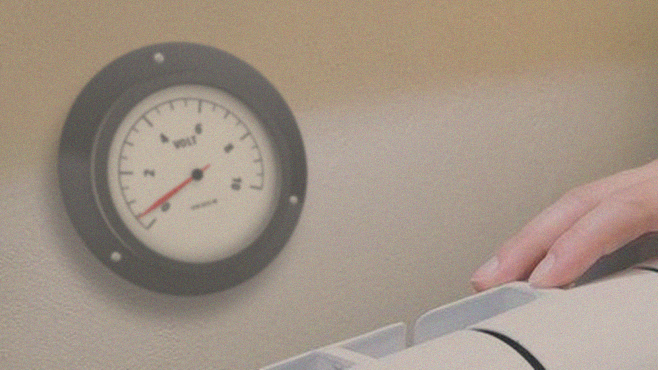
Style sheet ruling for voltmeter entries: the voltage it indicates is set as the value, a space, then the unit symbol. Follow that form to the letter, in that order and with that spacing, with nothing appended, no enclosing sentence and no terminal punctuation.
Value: 0.5 V
